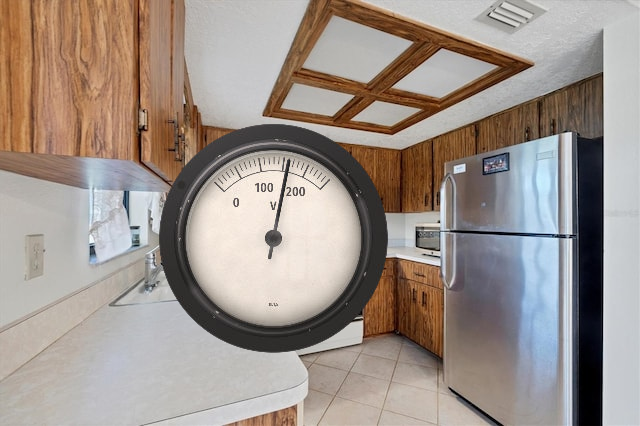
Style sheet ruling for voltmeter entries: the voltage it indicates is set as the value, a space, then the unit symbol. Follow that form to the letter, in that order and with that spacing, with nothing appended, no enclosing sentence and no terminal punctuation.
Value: 160 V
